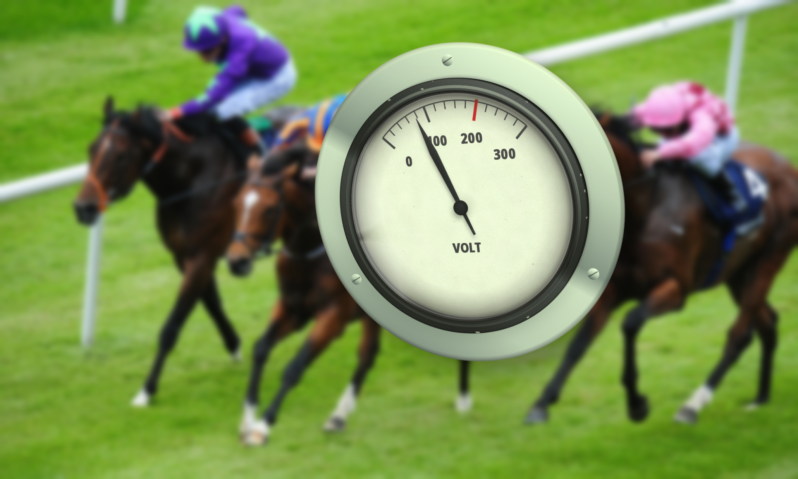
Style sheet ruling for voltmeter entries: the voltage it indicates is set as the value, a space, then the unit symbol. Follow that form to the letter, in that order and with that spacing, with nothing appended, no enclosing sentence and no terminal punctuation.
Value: 80 V
